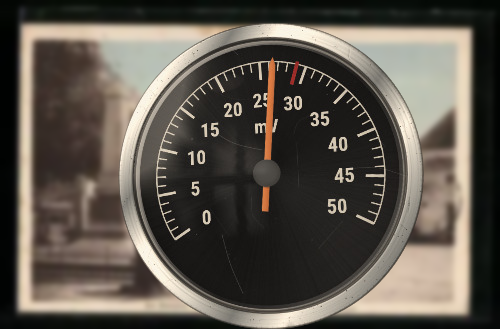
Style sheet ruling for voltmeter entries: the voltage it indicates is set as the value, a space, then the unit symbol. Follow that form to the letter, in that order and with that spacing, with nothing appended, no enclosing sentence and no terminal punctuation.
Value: 26.5 mV
